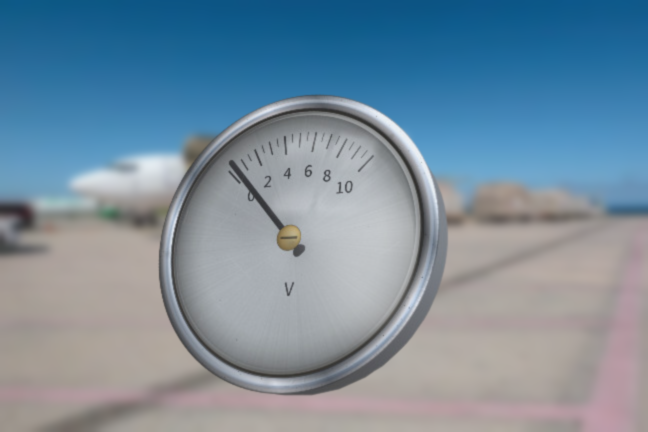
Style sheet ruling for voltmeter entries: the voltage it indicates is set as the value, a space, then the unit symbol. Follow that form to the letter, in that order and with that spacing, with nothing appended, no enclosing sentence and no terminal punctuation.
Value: 0.5 V
